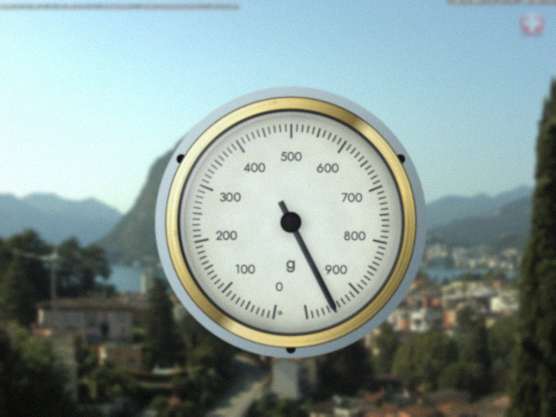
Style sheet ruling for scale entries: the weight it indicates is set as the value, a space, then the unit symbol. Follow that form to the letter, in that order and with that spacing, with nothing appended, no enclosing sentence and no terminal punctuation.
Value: 950 g
